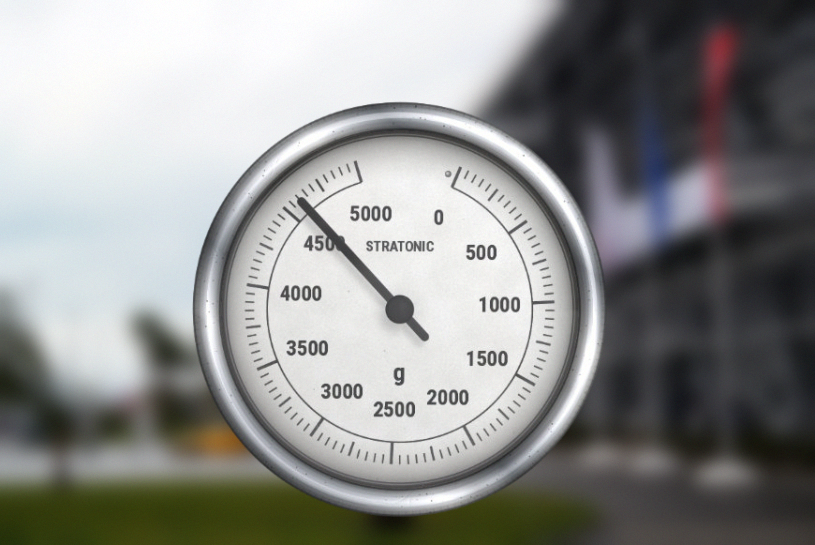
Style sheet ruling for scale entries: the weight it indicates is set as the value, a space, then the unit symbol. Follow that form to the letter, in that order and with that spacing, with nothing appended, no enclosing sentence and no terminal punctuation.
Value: 4600 g
